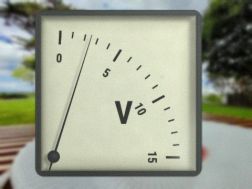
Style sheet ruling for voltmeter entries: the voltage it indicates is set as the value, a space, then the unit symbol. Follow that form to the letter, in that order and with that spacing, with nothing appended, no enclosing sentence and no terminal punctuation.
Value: 2.5 V
